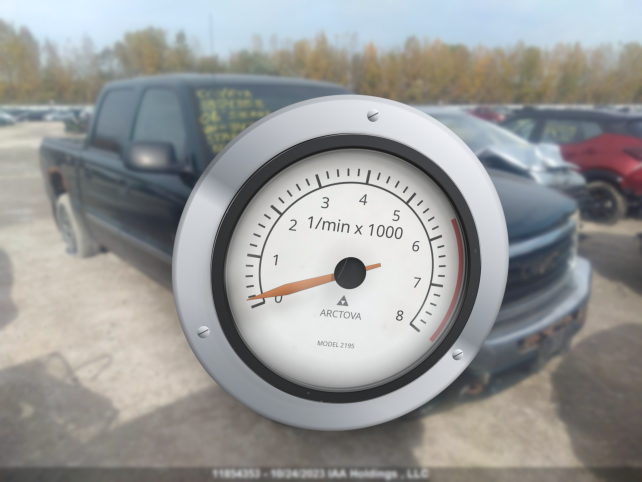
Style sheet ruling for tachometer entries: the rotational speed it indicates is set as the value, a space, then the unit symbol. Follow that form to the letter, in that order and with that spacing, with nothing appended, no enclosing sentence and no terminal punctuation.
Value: 200 rpm
